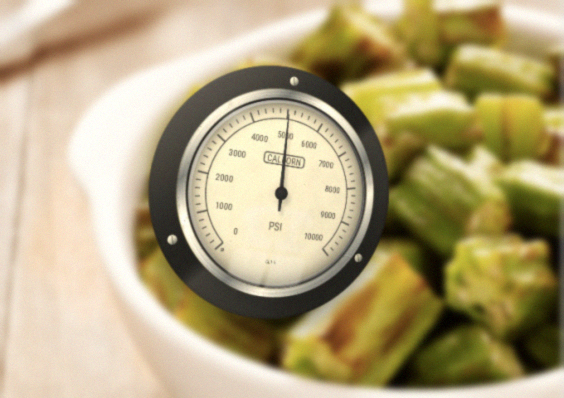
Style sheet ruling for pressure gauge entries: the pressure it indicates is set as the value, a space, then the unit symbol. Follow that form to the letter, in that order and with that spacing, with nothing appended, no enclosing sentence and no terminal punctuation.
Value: 5000 psi
